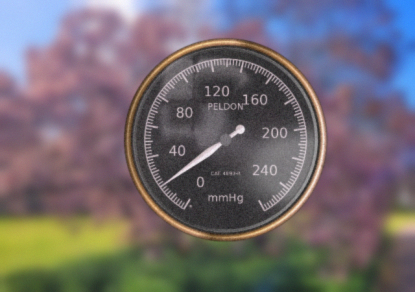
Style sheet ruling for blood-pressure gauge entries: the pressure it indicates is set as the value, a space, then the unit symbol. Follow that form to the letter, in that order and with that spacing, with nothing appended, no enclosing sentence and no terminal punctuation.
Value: 20 mmHg
